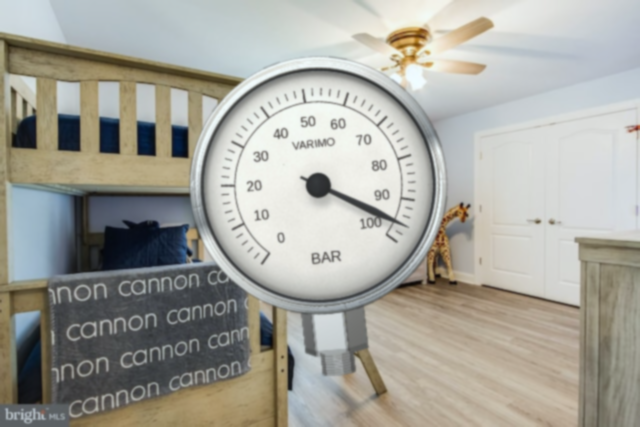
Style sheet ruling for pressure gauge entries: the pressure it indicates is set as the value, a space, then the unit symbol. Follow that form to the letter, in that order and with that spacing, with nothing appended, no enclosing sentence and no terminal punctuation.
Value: 96 bar
